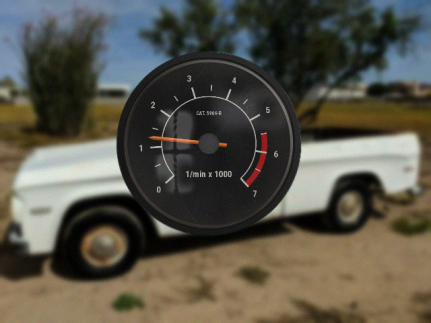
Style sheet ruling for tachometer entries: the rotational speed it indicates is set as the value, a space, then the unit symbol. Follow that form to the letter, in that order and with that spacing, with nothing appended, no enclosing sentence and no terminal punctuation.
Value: 1250 rpm
